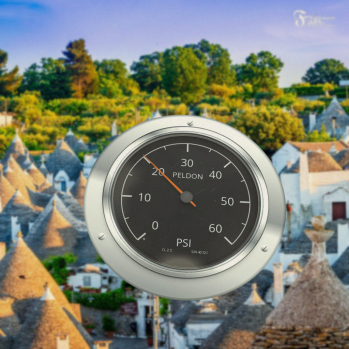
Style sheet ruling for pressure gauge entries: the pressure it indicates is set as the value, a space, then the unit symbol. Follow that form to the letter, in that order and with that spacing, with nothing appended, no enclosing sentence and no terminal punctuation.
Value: 20 psi
